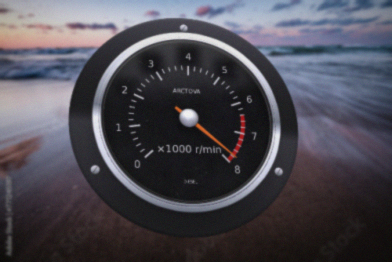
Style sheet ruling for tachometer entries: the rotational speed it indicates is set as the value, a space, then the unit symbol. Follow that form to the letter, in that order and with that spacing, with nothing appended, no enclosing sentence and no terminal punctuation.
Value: 7800 rpm
